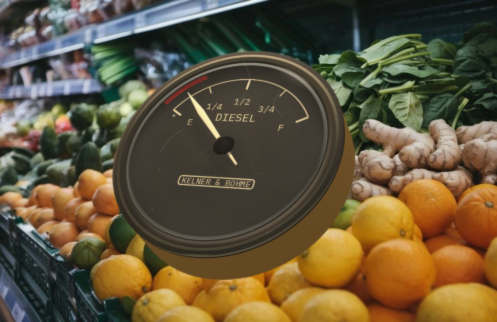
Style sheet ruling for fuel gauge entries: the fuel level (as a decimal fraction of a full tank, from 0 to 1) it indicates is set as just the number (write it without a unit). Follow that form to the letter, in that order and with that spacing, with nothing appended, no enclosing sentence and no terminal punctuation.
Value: 0.125
